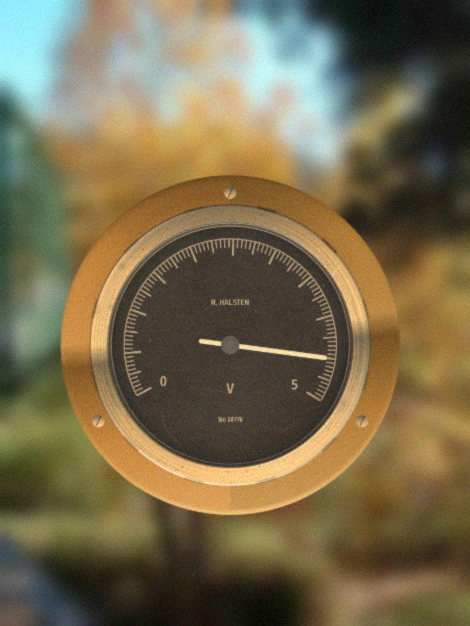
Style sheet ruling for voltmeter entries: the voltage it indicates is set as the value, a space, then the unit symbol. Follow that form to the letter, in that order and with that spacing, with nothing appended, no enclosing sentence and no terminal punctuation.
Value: 4.5 V
